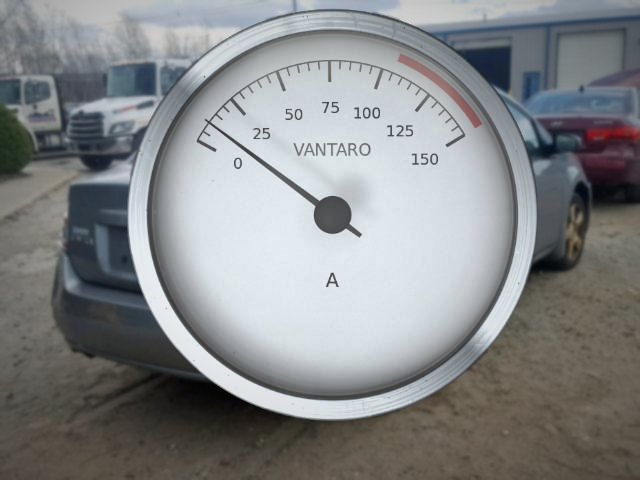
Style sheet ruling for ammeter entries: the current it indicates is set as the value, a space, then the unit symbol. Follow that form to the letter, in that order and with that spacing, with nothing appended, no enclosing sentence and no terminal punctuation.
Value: 10 A
